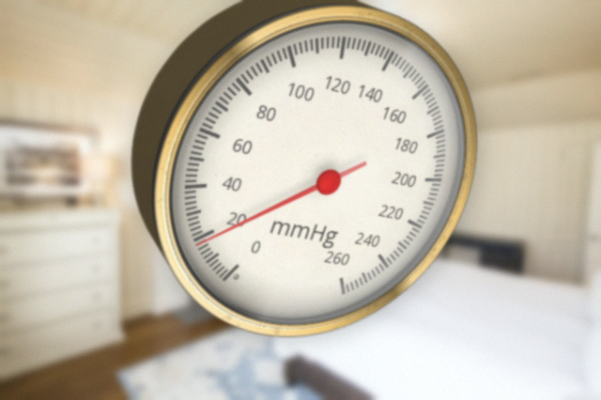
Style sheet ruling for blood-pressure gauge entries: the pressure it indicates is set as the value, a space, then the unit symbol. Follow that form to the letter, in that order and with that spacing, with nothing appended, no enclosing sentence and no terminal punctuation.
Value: 20 mmHg
